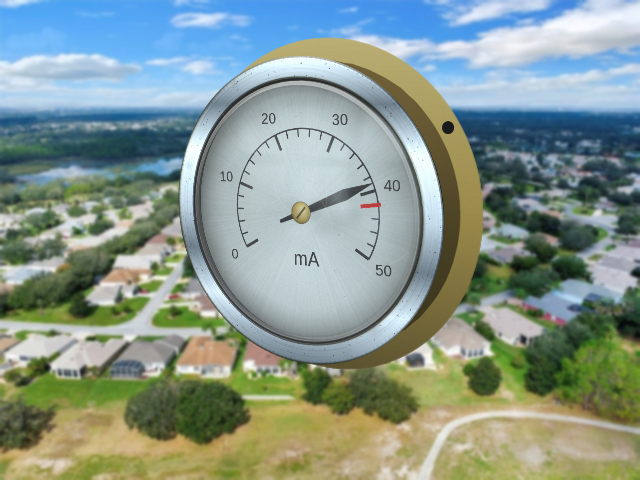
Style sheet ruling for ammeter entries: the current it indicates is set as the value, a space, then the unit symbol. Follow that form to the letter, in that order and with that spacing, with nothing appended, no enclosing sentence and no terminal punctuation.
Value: 39 mA
